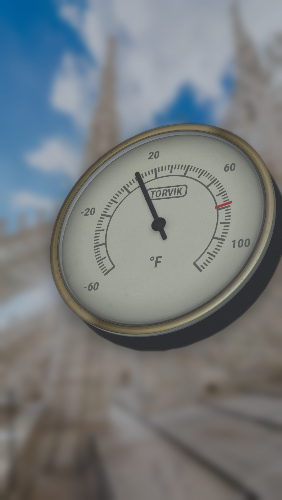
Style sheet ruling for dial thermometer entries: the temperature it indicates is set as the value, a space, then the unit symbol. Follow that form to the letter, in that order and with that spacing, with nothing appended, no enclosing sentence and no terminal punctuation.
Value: 10 °F
